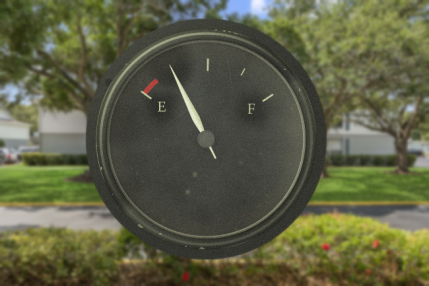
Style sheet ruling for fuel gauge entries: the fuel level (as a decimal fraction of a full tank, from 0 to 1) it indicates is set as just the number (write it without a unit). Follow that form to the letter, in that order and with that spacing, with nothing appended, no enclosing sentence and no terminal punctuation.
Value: 0.25
